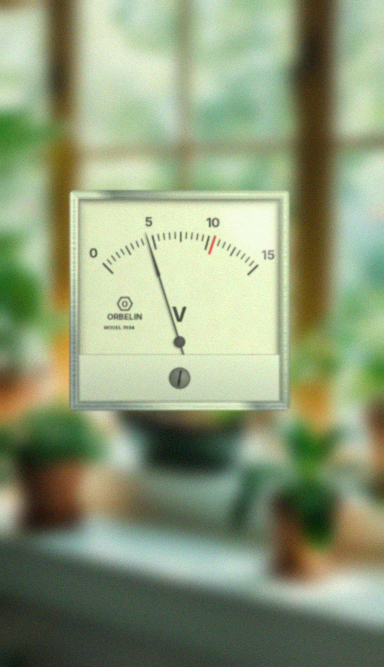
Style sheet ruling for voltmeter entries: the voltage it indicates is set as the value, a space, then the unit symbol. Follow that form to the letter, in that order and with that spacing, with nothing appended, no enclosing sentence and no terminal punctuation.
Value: 4.5 V
